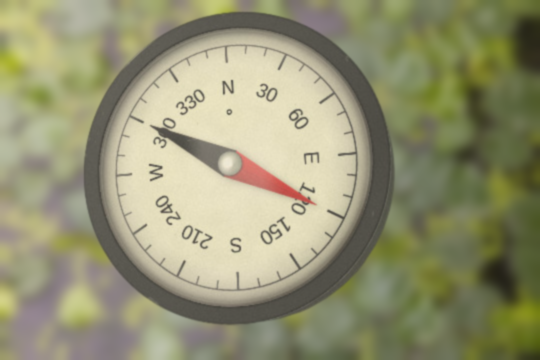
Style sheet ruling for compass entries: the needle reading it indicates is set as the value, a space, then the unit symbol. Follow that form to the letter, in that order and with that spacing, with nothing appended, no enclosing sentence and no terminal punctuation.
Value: 120 °
